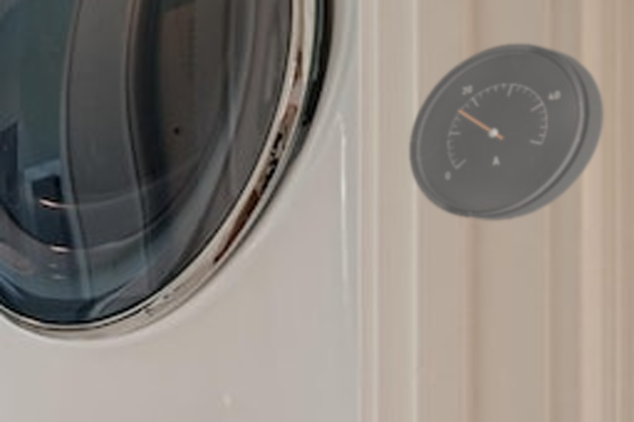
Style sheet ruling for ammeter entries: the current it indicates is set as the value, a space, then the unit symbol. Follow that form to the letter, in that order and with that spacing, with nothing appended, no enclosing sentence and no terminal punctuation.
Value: 16 A
